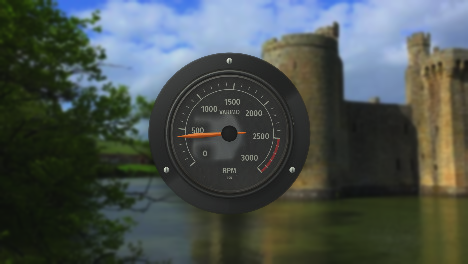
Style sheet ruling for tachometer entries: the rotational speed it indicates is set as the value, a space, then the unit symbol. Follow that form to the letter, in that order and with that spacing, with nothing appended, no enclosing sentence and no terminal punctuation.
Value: 400 rpm
